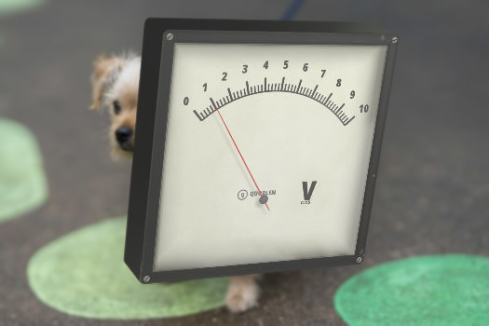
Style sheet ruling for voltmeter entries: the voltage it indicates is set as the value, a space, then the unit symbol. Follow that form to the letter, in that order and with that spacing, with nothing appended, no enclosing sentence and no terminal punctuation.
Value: 1 V
